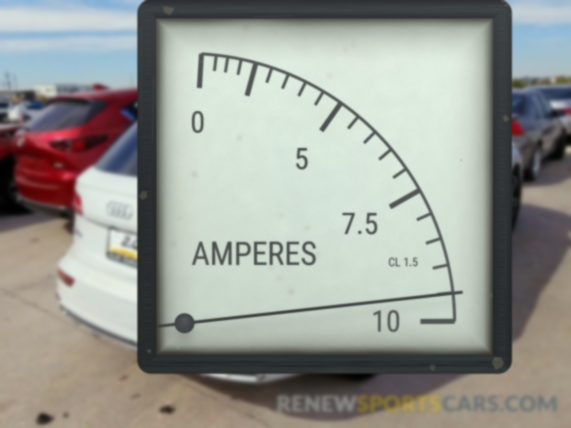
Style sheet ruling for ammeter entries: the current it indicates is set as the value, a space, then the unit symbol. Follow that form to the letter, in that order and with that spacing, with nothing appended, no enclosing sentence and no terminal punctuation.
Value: 9.5 A
